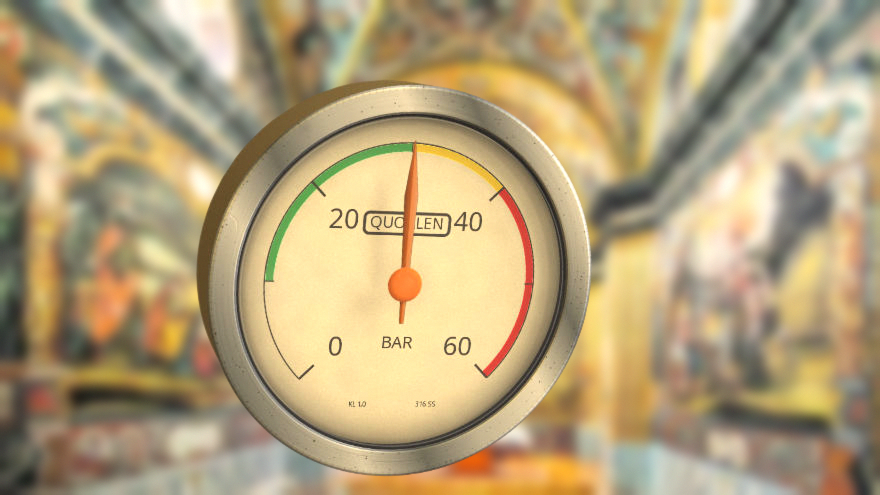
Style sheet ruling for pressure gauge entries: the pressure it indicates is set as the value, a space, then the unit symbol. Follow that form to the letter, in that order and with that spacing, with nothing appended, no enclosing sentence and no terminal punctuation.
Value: 30 bar
